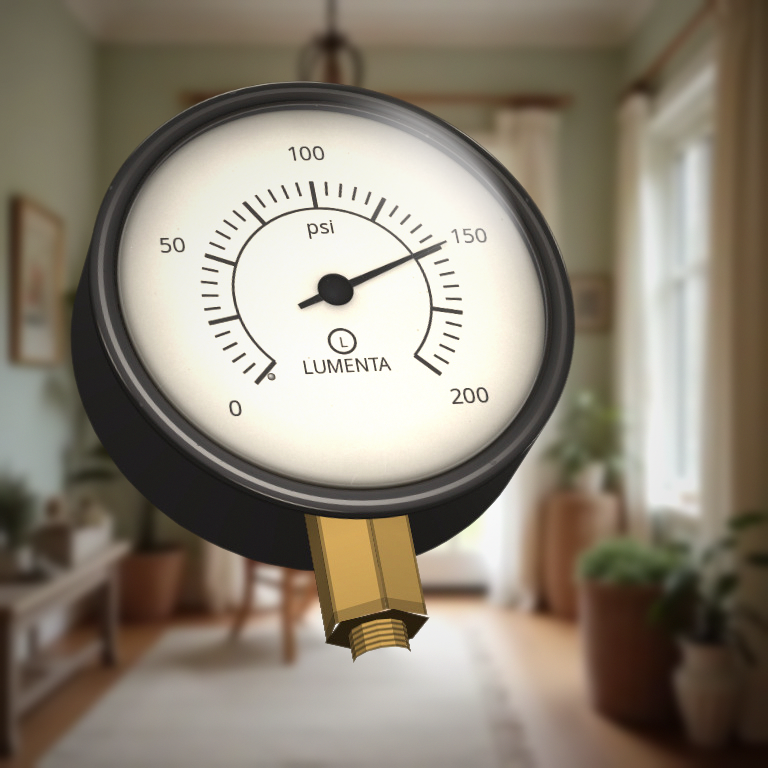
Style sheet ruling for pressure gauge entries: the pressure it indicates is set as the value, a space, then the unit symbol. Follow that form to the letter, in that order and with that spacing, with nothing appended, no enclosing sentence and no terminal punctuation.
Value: 150 psi
